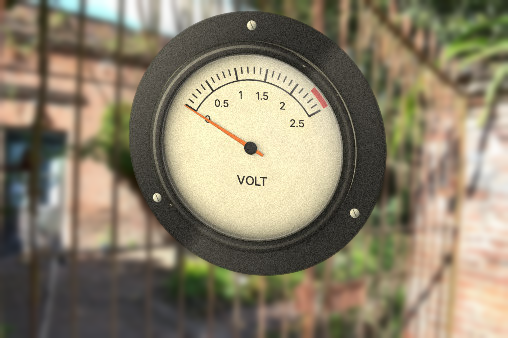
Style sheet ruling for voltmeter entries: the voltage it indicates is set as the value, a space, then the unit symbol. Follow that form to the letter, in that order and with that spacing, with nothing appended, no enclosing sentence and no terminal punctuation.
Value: 0 V
